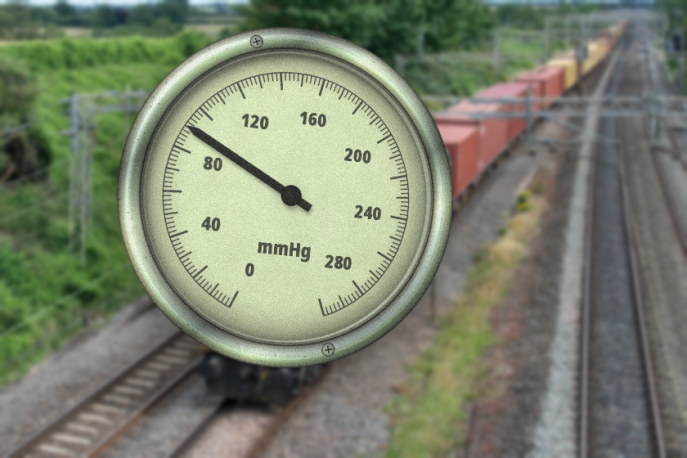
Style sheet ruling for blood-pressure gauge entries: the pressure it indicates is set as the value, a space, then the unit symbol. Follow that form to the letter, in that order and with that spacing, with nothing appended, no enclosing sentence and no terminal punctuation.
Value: 90 mmHg
